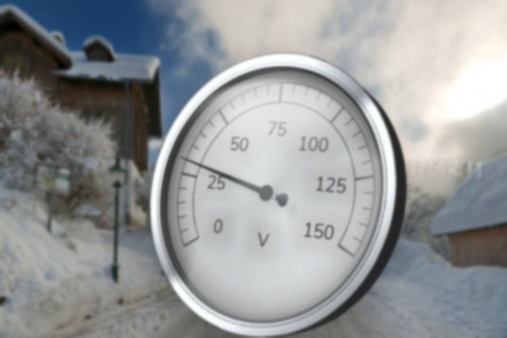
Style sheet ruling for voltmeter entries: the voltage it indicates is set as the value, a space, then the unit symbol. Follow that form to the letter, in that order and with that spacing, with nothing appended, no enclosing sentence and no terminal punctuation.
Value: 30 V
